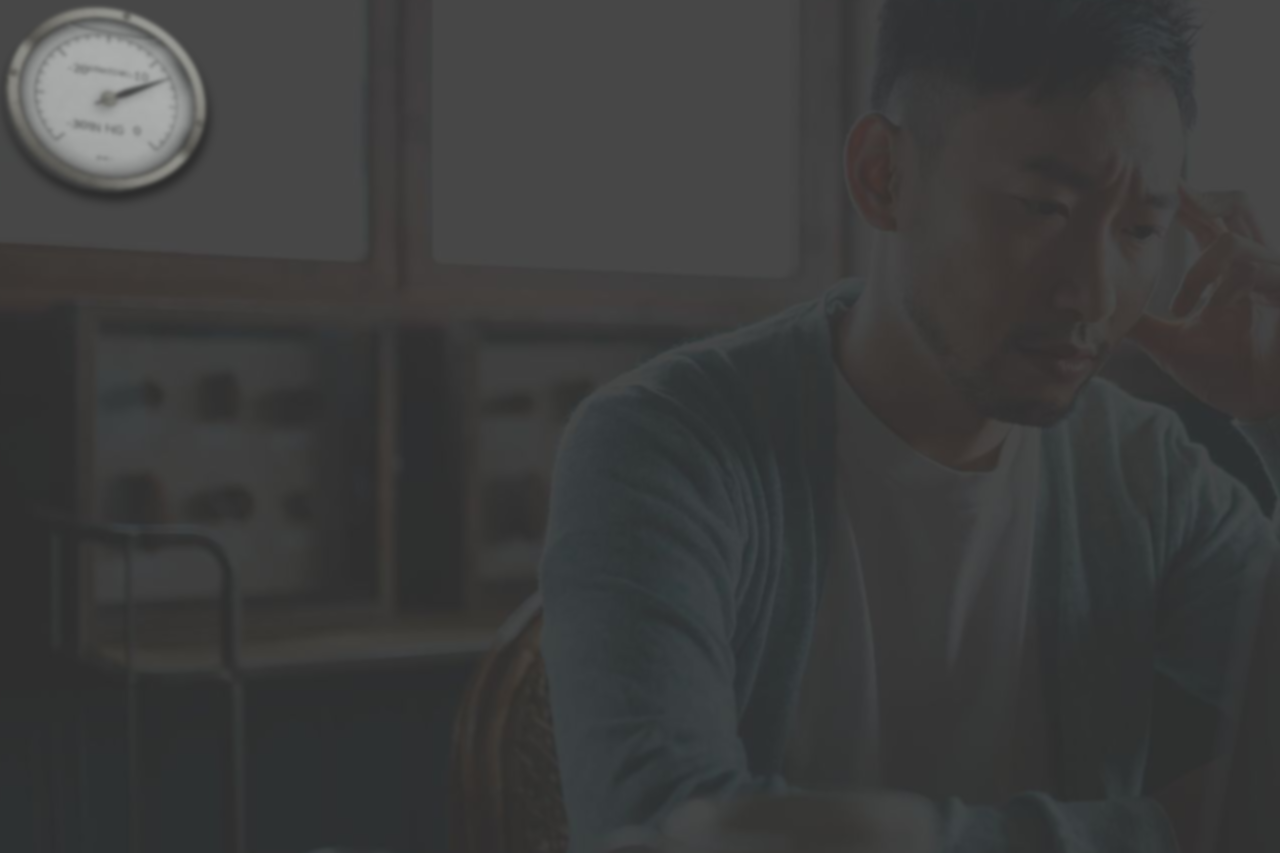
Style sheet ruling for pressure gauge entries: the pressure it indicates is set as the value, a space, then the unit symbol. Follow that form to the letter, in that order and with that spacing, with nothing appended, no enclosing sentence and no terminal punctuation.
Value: -8 inHg
